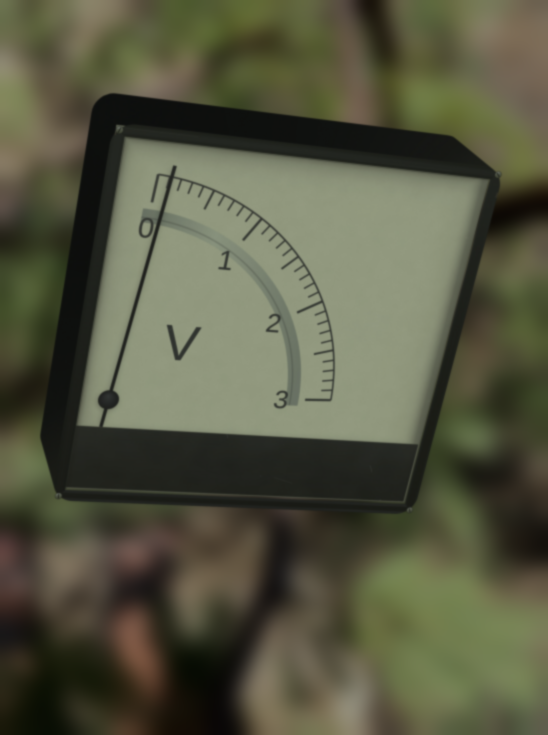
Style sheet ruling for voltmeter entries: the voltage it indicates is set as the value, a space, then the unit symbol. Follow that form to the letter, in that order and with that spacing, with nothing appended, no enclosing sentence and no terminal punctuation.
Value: 0.1 V
